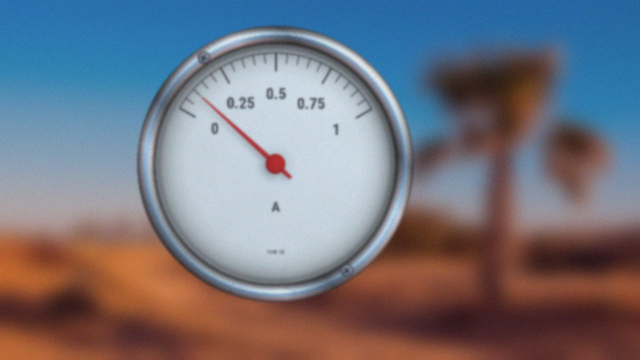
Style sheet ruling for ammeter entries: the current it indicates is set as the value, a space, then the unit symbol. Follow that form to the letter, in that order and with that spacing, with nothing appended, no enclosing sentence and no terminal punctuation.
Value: 0.1 A
